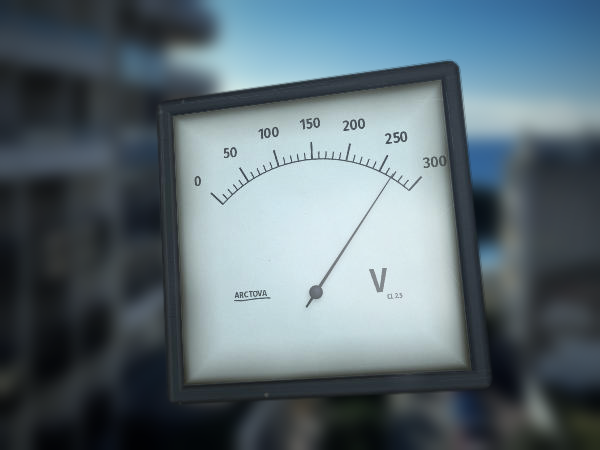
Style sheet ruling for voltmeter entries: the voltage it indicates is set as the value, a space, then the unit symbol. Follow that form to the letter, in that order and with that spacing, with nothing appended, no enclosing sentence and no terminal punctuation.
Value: 270 V
